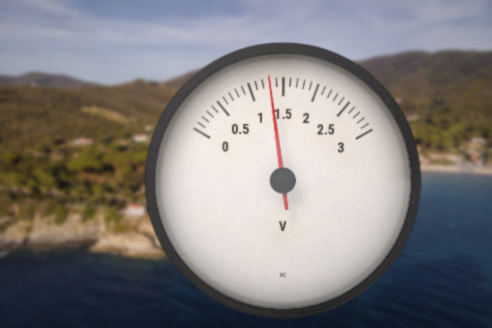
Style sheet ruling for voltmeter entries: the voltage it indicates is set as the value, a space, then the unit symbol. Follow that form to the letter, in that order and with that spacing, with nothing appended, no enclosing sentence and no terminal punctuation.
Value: 1.3 V
